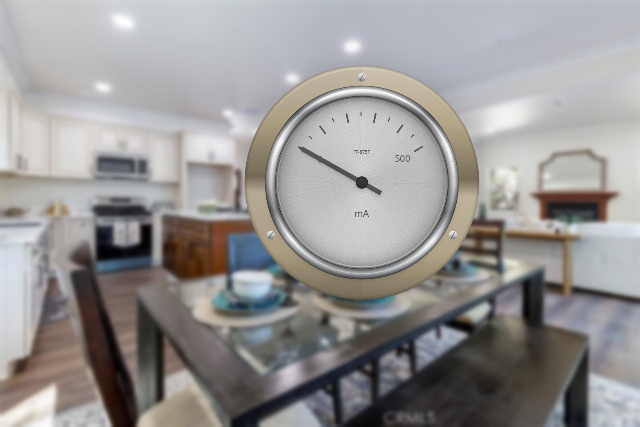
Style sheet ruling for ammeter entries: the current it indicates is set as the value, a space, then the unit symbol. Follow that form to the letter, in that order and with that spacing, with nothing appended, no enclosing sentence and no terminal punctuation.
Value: 0 mA
